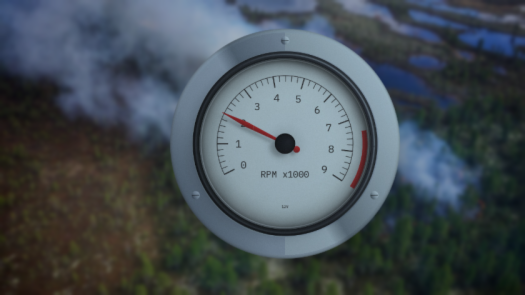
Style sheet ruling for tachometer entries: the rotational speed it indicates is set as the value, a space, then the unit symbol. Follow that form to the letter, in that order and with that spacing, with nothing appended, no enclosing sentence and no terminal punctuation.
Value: 2000 rpm
